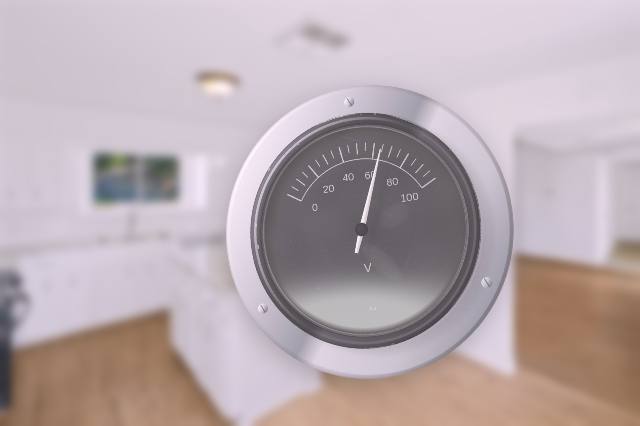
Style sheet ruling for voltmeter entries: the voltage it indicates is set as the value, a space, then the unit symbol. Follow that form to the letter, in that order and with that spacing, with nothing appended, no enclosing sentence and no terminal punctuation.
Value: 65 V
